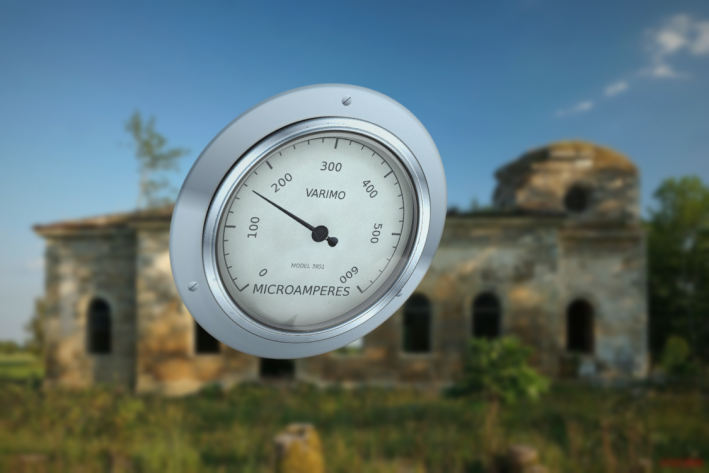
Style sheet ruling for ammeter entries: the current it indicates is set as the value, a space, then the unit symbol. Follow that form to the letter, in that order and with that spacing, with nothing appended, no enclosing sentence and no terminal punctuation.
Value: 160 µA
